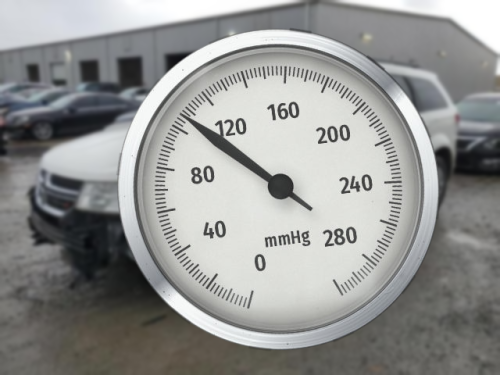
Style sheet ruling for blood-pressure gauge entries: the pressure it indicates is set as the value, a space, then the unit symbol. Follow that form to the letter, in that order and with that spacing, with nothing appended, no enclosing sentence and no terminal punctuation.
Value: 106 mmHg
